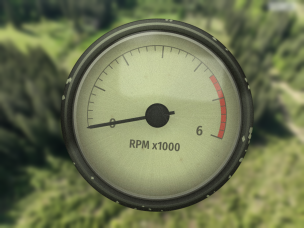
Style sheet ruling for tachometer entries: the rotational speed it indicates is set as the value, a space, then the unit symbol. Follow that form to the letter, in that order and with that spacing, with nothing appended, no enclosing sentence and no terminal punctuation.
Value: 0 rpm
